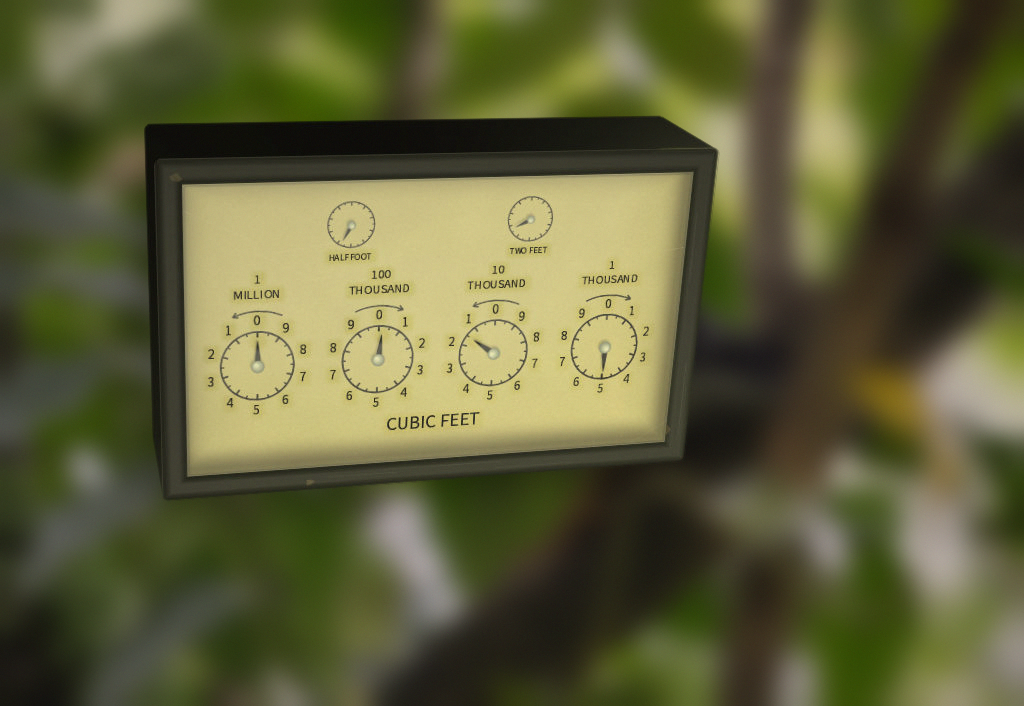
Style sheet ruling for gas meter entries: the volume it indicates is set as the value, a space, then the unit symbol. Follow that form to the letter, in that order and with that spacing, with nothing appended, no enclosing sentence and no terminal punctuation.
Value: 1500 ft³
